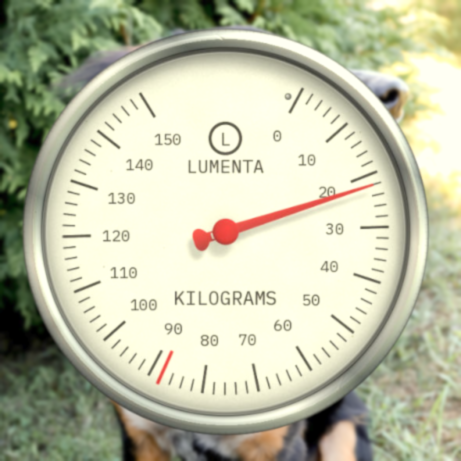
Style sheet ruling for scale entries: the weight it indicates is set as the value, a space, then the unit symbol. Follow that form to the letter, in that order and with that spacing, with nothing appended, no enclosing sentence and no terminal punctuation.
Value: 22 kg
